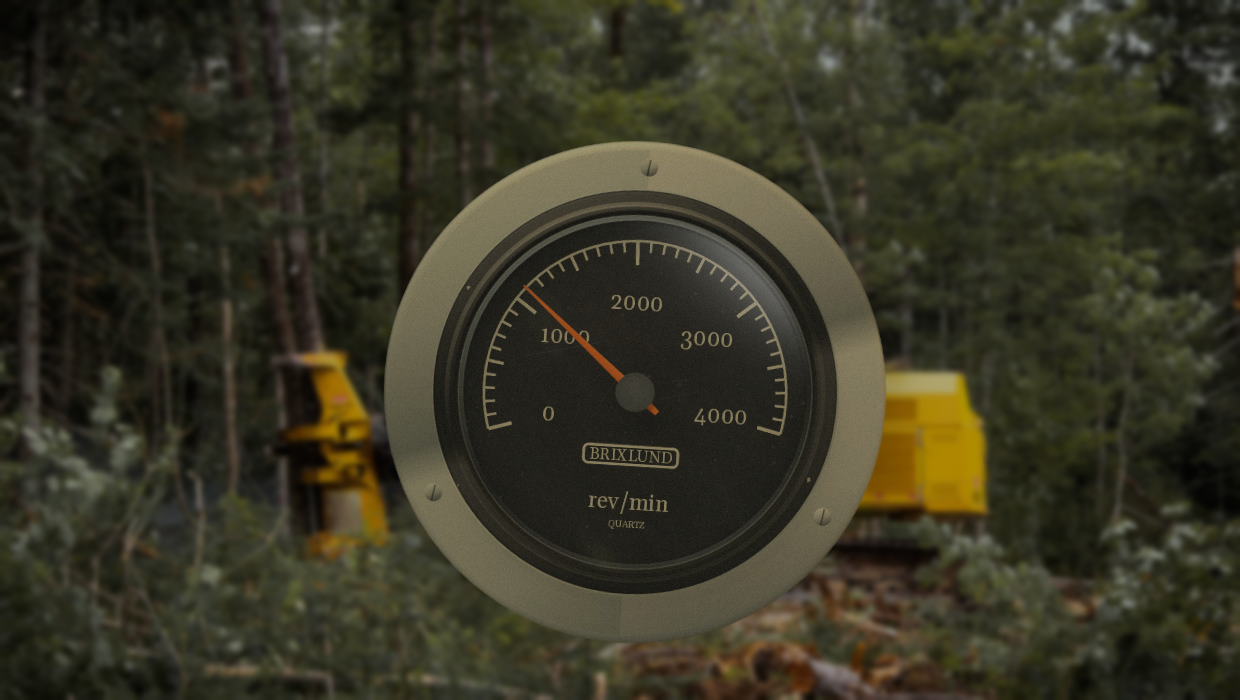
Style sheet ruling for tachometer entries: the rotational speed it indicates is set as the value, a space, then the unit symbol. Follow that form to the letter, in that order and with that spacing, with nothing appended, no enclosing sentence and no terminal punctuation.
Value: 1100 rpm
